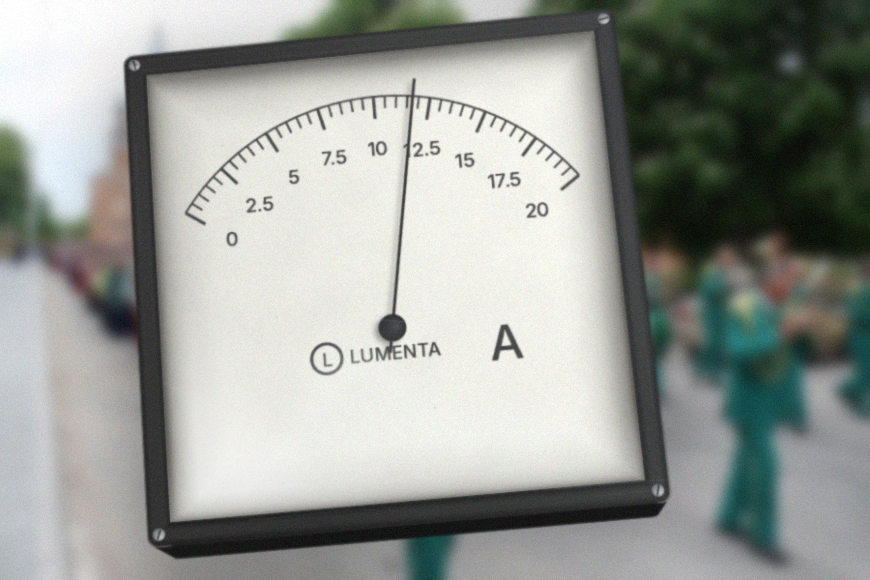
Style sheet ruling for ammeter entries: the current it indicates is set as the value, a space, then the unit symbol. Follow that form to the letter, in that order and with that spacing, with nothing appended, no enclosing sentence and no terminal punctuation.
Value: 11.75 A
